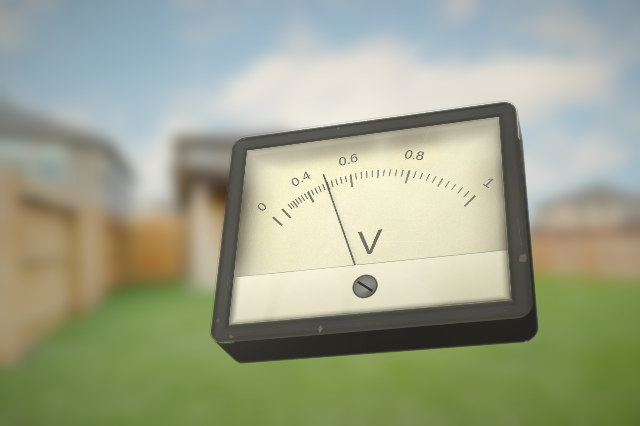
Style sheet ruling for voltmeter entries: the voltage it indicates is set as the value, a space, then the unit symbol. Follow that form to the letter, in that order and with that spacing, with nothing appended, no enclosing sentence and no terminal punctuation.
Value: 0.5 V
